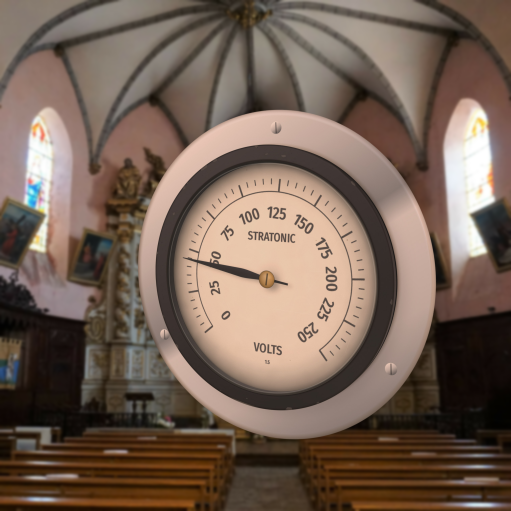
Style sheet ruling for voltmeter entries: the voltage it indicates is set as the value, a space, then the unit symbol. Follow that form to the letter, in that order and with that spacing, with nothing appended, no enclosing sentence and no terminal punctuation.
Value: 45 V
